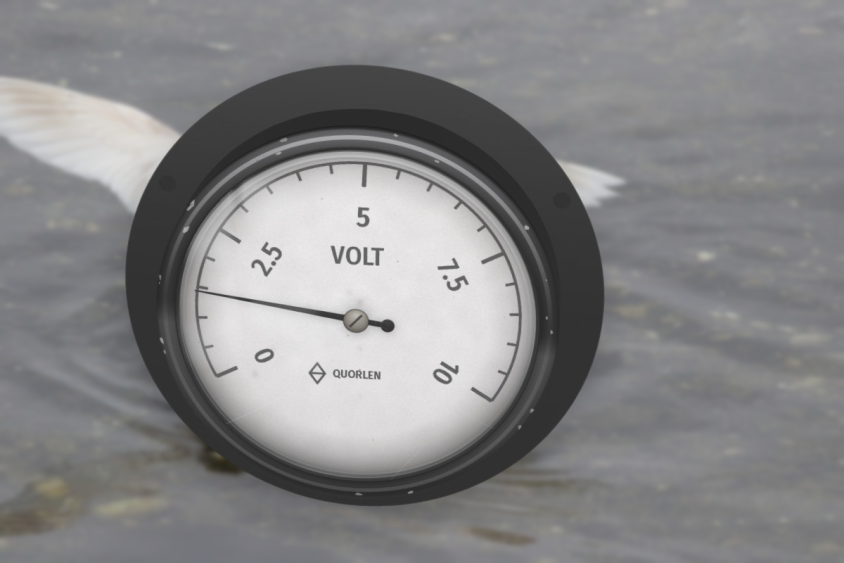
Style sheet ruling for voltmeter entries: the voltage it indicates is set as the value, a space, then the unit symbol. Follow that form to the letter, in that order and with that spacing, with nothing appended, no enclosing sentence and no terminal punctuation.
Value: 1.5 V
